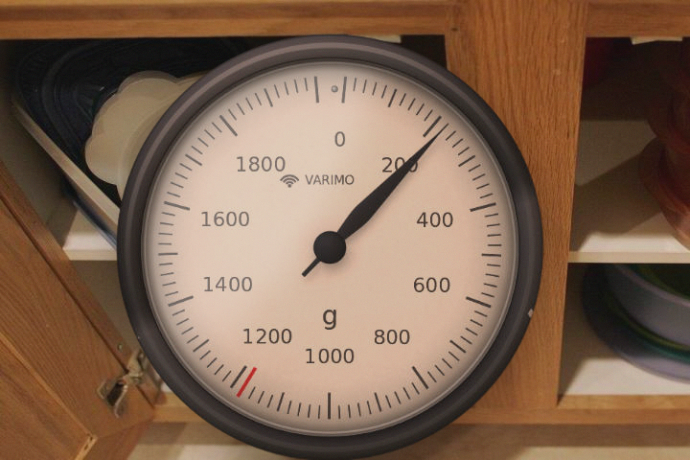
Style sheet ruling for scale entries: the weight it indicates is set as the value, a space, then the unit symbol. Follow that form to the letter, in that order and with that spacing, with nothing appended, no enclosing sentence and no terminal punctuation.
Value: 220 g
